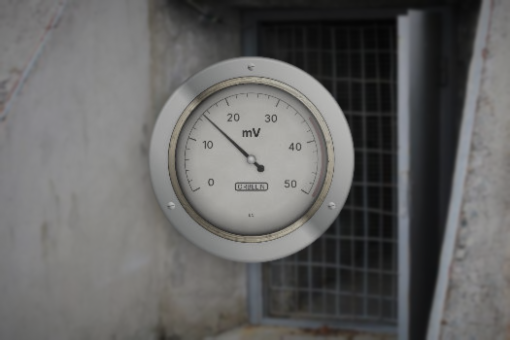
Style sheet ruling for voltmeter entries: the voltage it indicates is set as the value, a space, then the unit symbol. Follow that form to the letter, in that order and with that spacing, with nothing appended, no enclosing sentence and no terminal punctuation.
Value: 15 mV
